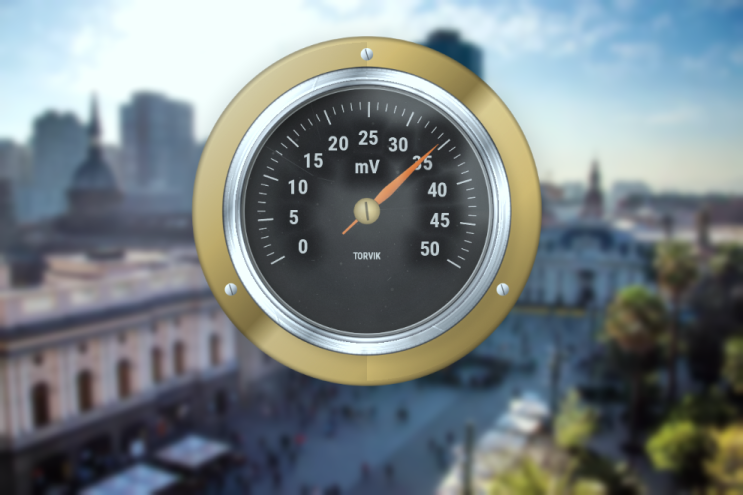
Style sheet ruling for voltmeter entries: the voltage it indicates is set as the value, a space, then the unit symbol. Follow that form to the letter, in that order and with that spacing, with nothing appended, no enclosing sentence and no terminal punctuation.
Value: 34.5 mV
